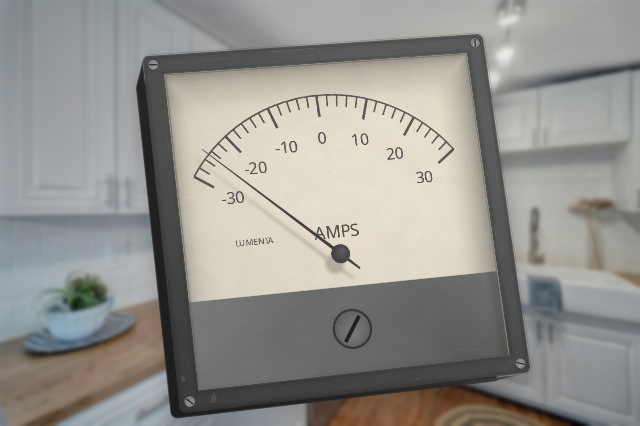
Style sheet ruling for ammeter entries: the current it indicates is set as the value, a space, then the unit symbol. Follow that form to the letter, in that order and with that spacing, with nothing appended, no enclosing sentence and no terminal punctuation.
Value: -25 A
